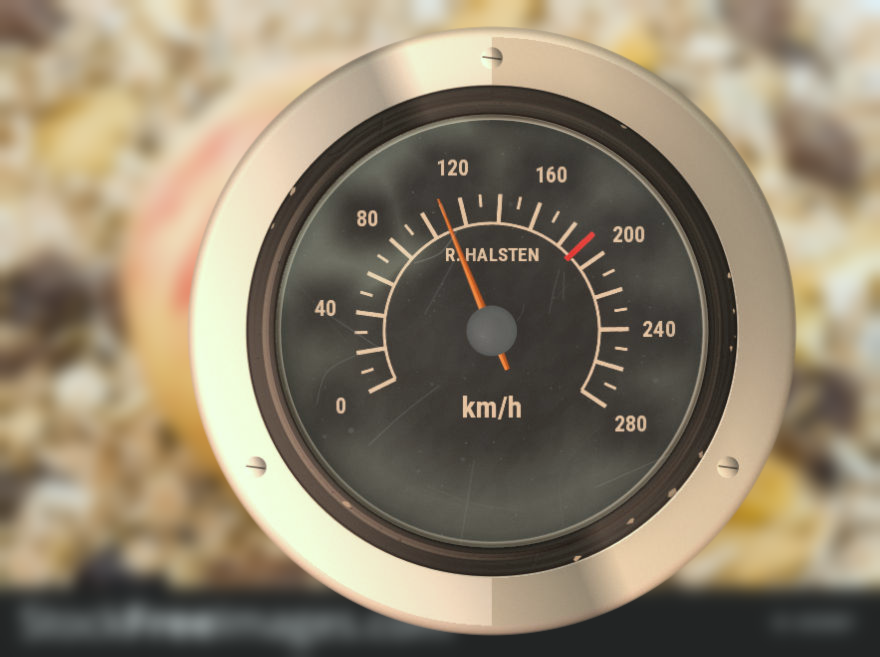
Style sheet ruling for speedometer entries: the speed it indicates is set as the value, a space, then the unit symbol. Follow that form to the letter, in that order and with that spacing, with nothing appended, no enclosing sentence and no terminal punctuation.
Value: 110 km/h
